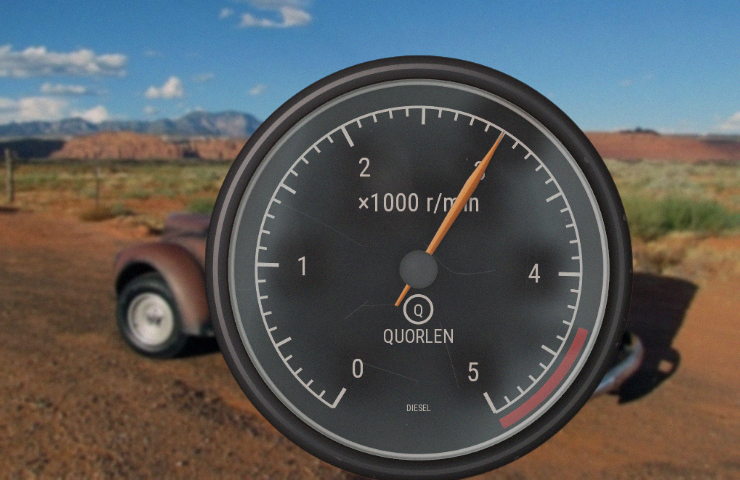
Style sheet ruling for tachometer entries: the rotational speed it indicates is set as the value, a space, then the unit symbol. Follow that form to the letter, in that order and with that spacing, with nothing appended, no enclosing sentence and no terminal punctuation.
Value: 3000 rpm
